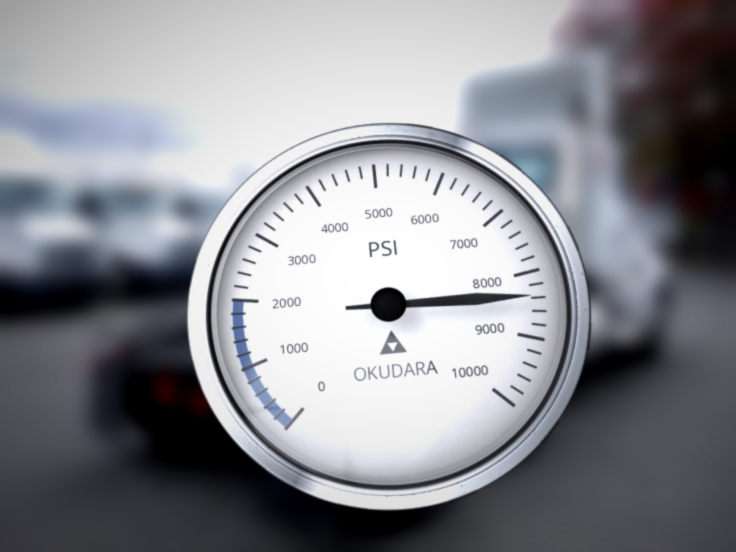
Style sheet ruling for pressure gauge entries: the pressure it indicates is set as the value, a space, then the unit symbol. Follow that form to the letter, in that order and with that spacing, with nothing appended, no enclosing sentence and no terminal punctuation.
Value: 8400 psi
